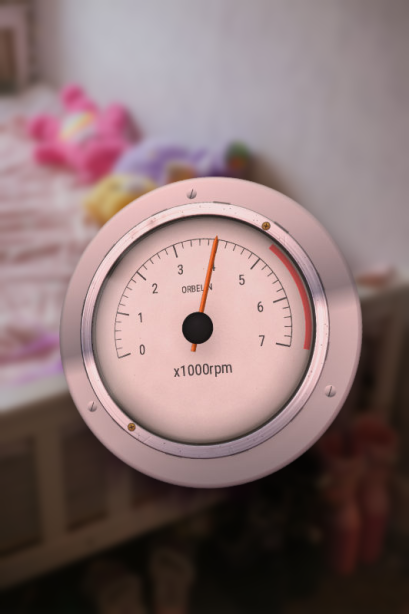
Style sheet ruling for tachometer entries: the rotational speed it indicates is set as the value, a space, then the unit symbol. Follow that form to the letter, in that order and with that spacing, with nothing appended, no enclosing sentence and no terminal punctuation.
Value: 4000 rpm
